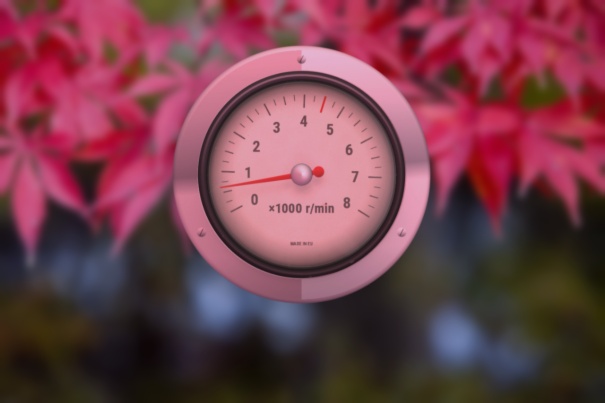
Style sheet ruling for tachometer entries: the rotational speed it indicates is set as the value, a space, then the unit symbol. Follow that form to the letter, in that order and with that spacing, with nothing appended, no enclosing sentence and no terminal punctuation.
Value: 625 rpm
